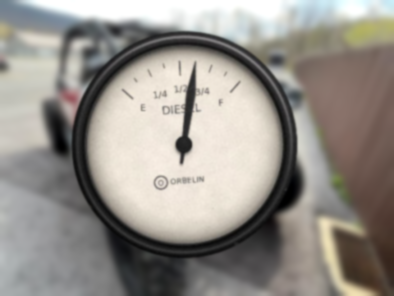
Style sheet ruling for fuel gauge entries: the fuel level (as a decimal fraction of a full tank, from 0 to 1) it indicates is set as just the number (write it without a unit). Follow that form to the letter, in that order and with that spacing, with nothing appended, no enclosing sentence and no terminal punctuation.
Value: 0.625
